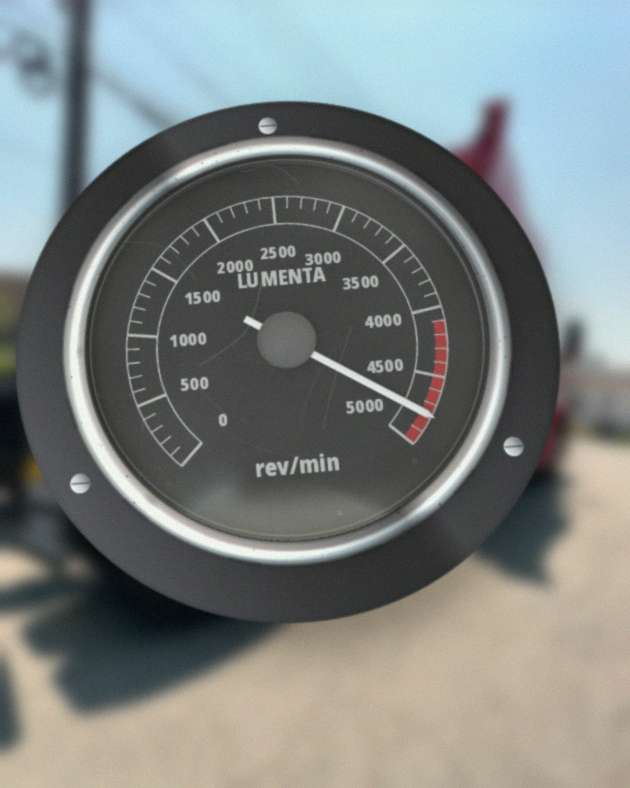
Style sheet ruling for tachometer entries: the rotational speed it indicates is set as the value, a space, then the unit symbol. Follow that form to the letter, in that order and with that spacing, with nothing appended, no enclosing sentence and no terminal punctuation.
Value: 4800 rpm
